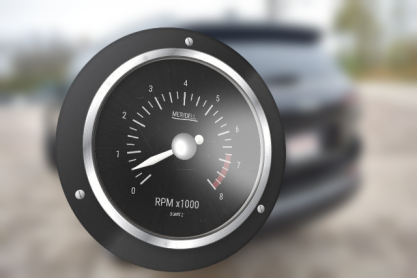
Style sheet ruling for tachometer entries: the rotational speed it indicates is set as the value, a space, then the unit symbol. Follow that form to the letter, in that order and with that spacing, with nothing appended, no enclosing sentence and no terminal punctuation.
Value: 500 rpm
